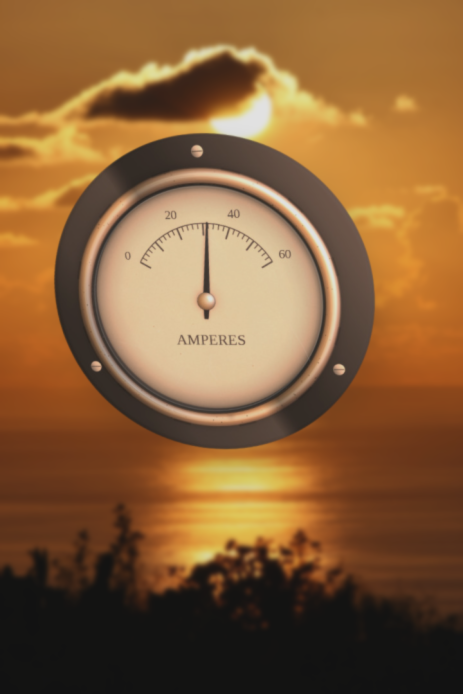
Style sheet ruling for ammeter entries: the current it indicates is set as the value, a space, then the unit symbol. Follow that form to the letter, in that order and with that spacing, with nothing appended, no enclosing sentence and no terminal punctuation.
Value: 32 A
